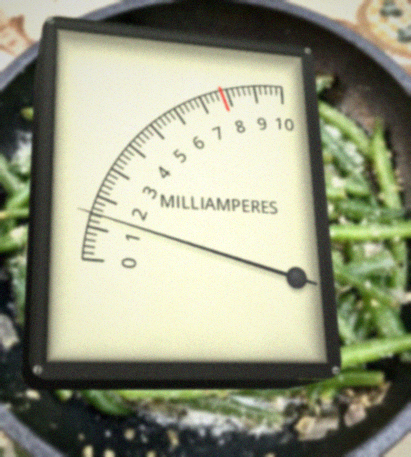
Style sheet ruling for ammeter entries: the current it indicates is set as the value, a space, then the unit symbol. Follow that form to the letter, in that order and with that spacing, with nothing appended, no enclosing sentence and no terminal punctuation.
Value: 1.4 mA
